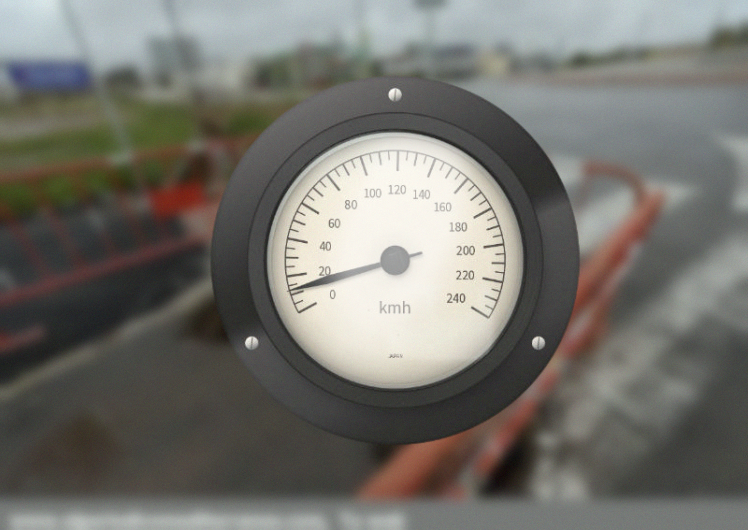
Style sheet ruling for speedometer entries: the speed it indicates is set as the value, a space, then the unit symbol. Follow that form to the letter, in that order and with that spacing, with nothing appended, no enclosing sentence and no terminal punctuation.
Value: 12.5 km/h
